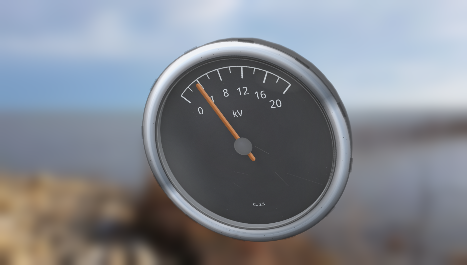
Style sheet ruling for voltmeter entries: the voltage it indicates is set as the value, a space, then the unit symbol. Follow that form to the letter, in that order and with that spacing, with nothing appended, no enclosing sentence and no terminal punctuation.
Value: 4 kV
